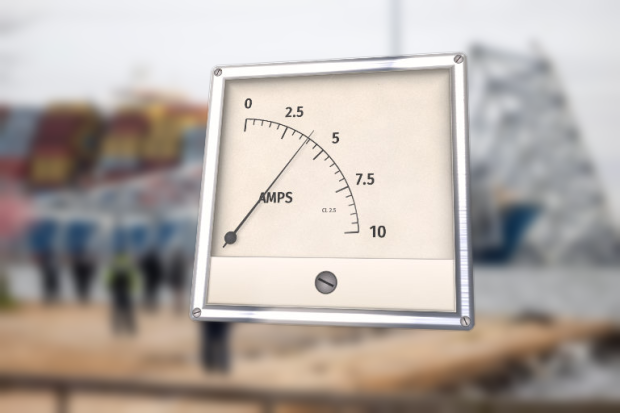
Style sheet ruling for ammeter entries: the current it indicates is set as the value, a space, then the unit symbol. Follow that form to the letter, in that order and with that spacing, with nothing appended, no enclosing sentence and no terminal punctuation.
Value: 4 A
